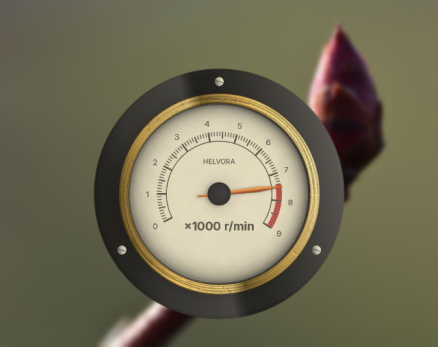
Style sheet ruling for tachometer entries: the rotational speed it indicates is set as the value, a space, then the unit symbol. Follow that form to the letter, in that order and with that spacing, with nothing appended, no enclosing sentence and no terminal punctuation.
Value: 7500 rpm
